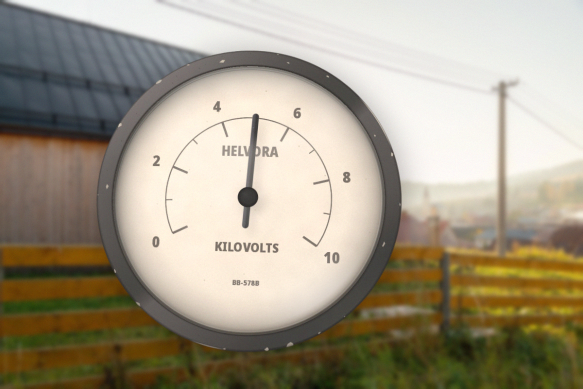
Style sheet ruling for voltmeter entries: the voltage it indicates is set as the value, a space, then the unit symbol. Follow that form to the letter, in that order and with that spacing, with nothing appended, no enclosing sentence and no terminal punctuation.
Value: 5 kV
